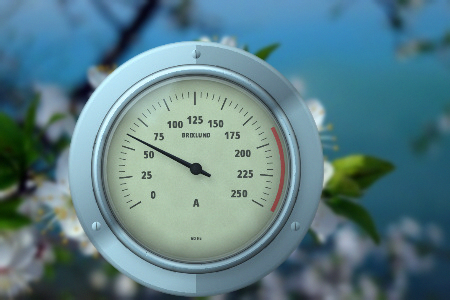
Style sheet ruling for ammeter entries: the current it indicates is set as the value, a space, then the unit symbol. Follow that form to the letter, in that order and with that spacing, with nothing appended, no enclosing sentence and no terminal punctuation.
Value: 60 A
